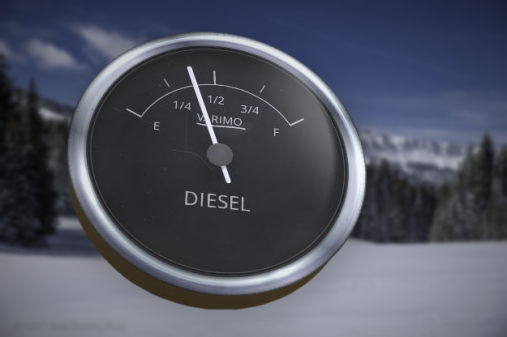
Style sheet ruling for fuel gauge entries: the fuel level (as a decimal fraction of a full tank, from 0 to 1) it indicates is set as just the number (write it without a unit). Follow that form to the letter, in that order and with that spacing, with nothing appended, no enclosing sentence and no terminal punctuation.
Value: 0.375
